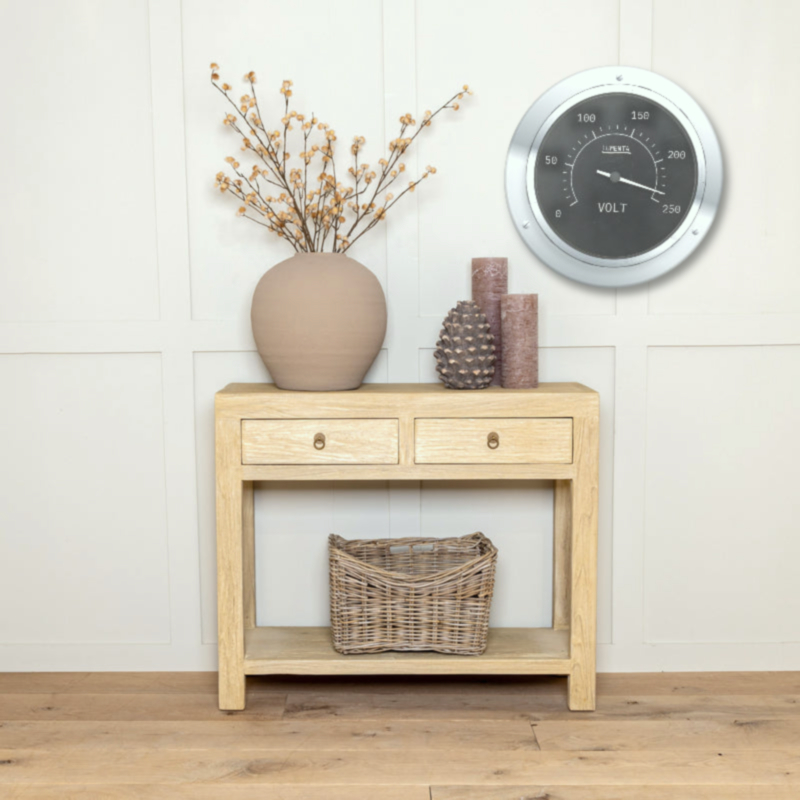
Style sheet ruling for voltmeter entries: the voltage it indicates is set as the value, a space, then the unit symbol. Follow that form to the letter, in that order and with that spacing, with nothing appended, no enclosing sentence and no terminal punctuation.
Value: 240 V
